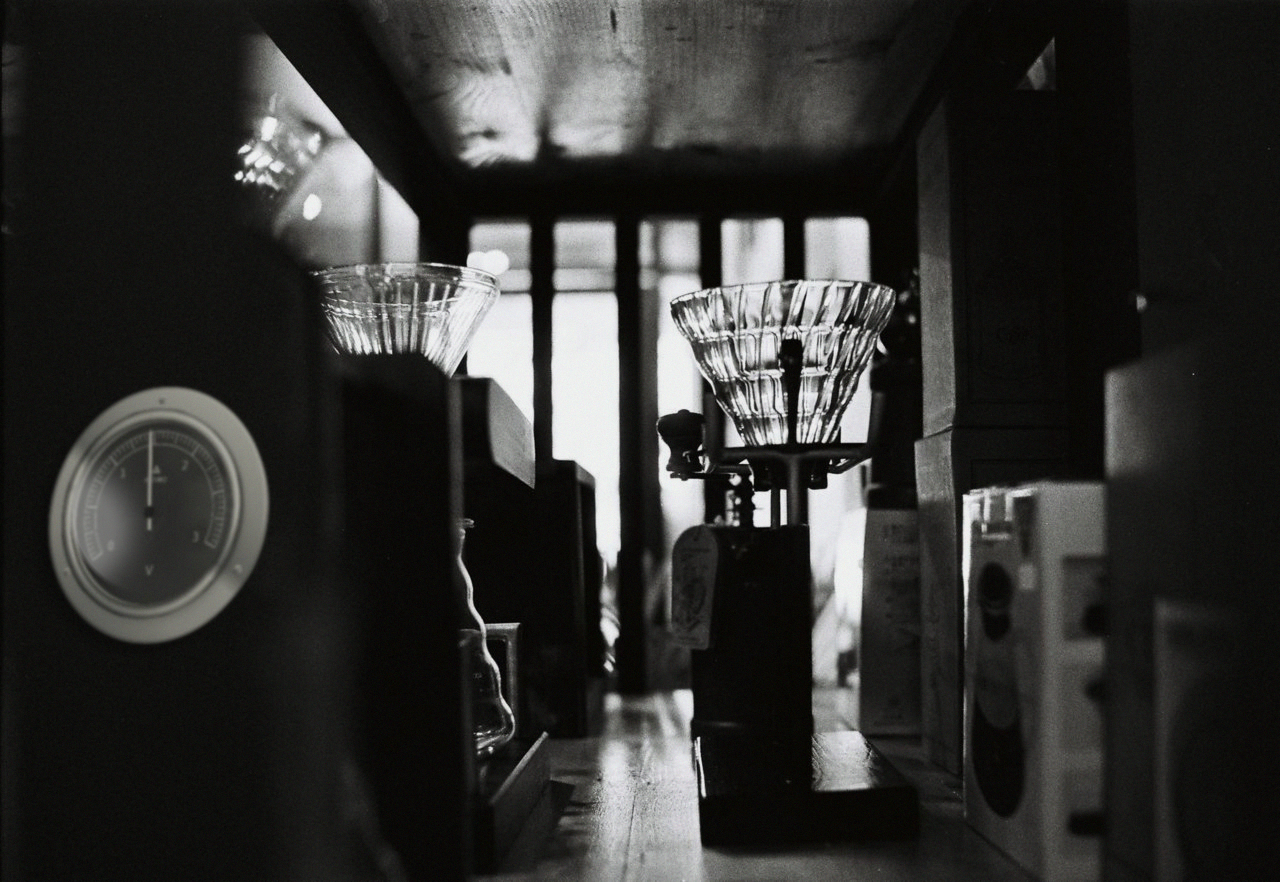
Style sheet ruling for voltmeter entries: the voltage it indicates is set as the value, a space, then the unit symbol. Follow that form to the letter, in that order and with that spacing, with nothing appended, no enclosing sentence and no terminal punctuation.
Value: 1.5 V
